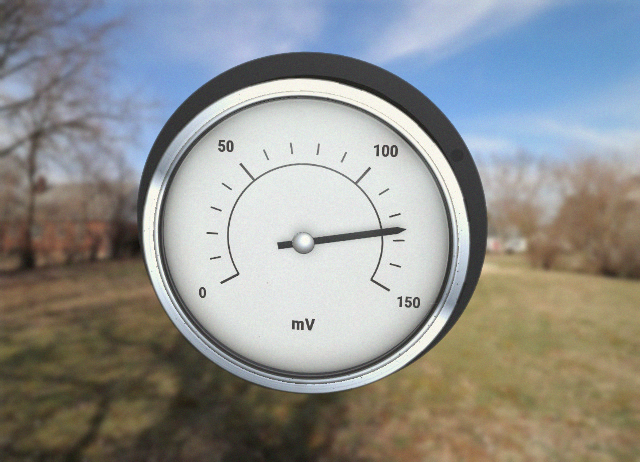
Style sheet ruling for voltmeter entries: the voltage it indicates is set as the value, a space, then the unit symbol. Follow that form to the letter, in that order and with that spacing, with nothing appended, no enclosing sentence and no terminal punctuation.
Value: 125 mV
